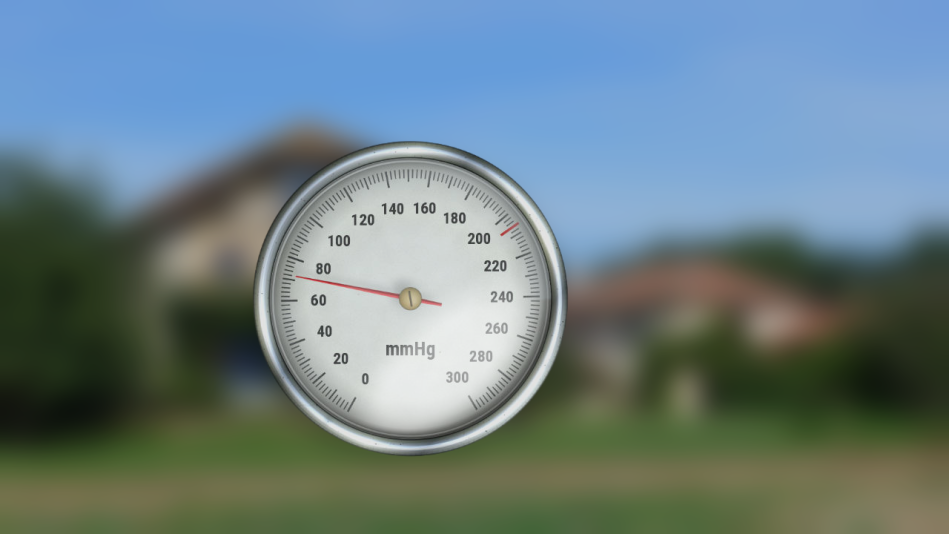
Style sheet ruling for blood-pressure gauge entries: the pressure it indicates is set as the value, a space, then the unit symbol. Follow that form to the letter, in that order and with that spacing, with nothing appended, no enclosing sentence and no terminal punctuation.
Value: 72 mmHg
